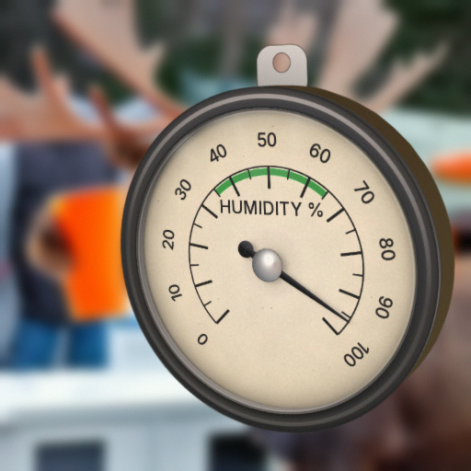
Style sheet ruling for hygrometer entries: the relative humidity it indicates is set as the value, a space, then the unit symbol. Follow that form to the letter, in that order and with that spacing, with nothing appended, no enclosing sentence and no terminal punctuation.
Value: 95 %
